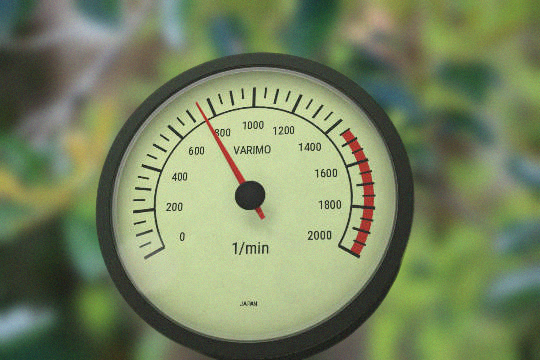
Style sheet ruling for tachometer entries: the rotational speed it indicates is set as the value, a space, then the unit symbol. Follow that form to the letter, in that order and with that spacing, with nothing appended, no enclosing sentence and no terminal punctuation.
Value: 750 rpm
